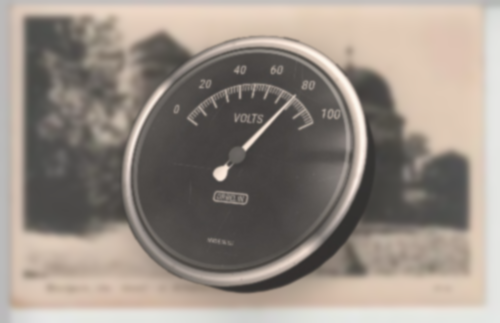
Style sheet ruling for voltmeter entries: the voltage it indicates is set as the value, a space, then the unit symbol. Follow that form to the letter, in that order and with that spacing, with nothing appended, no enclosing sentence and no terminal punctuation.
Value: 80 V
